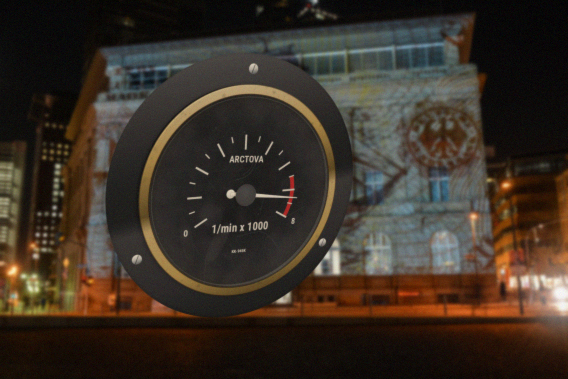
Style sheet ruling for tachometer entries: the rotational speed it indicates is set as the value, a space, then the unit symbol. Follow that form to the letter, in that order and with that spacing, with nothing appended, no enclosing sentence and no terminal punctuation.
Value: 7250 rpm
